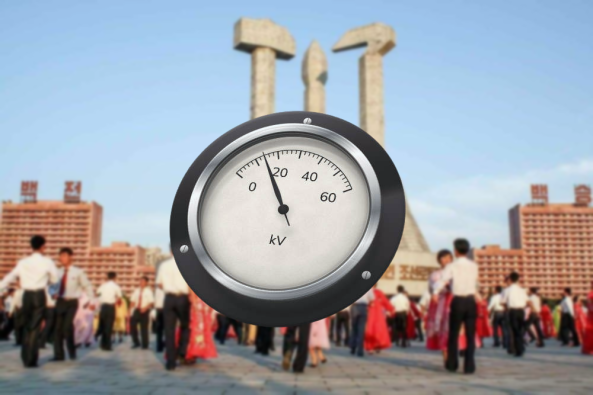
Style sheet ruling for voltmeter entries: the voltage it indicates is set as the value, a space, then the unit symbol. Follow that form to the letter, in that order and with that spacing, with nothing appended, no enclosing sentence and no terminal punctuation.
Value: 14 kV
